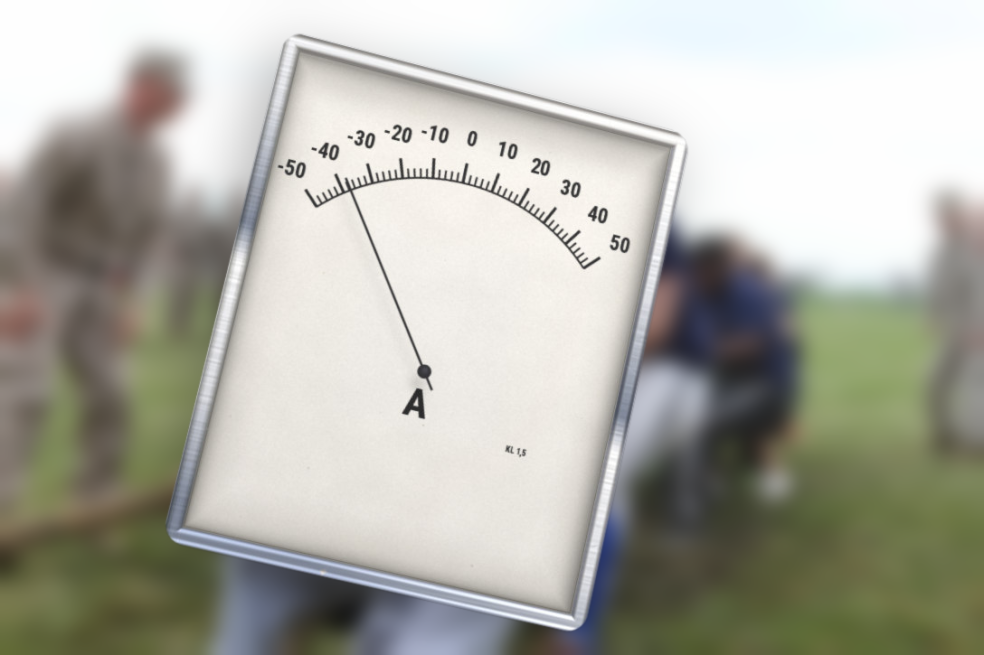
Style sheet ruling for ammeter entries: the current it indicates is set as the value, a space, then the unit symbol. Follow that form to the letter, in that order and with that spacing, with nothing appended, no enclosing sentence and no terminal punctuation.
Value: -38 A
